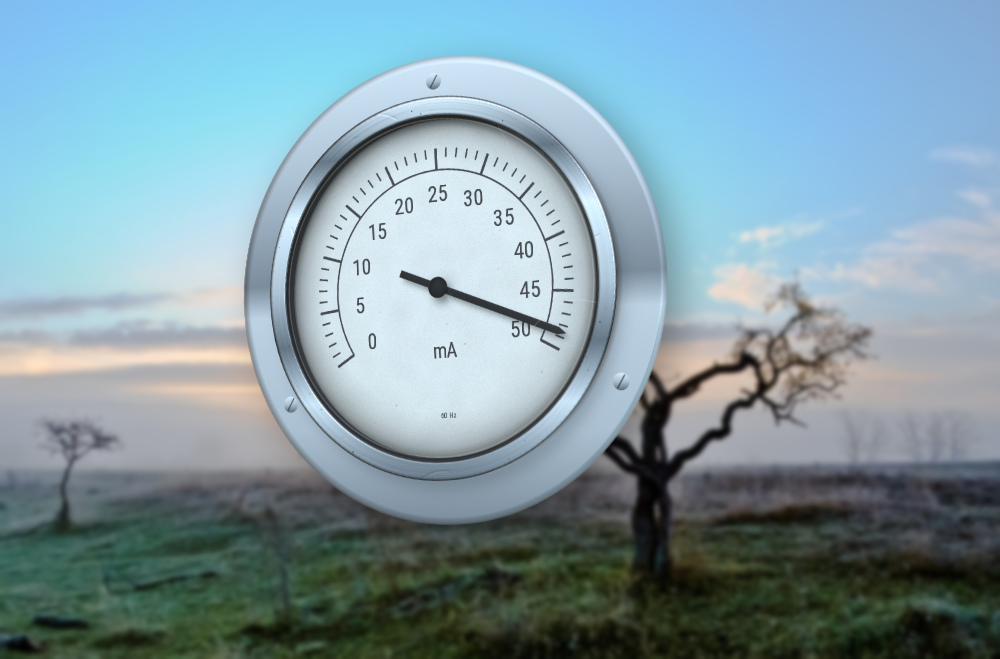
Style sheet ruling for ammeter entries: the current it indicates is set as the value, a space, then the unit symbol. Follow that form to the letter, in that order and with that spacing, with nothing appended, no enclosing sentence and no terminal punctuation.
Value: 48.5 mA
